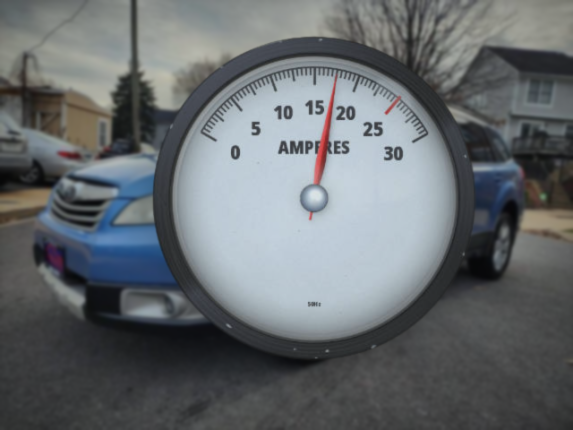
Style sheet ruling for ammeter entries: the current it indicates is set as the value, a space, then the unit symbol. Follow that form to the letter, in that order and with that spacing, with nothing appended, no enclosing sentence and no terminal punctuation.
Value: 17.5 A
